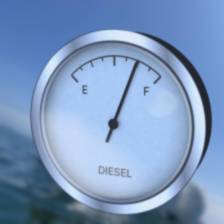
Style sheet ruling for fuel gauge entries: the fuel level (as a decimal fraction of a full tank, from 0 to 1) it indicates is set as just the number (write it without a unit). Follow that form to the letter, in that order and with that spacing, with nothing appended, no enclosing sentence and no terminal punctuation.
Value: 0.75
